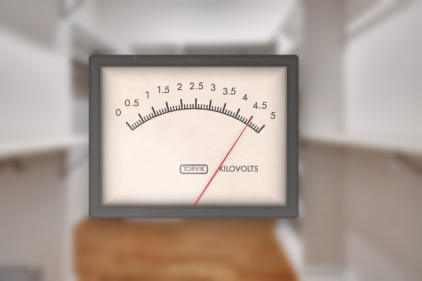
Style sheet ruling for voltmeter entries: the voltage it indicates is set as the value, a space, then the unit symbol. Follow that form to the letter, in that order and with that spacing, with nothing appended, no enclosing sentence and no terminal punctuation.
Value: 4.5 kV
